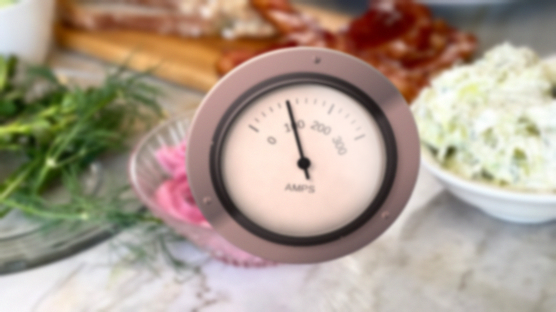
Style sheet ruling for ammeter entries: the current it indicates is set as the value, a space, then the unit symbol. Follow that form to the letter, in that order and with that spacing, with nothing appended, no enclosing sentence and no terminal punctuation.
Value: 100 A
